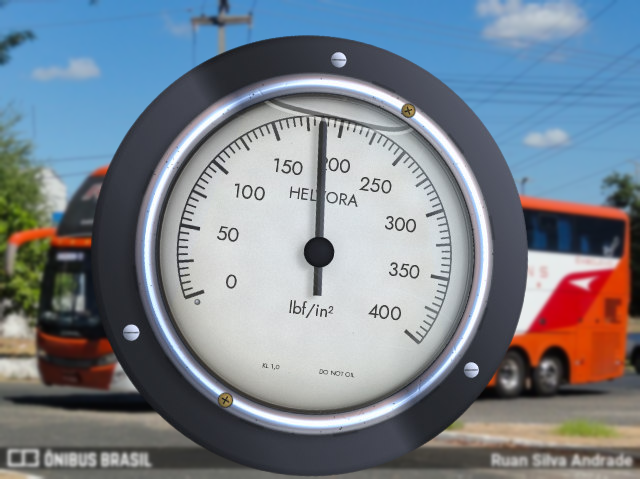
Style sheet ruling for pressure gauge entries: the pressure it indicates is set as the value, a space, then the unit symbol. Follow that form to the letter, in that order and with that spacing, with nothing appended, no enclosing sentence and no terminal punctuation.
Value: 185 psi
